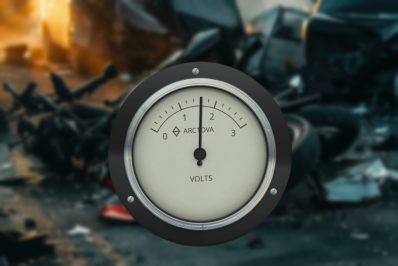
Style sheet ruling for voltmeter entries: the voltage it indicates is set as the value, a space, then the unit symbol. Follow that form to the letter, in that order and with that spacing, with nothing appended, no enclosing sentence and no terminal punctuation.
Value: 1.6 V
